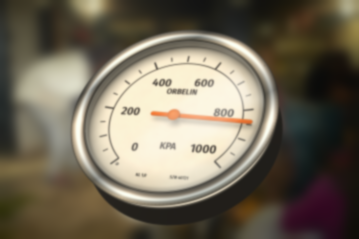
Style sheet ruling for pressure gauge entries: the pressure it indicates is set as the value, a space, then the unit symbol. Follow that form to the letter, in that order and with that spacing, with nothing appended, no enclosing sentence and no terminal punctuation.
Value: 850 kPa
